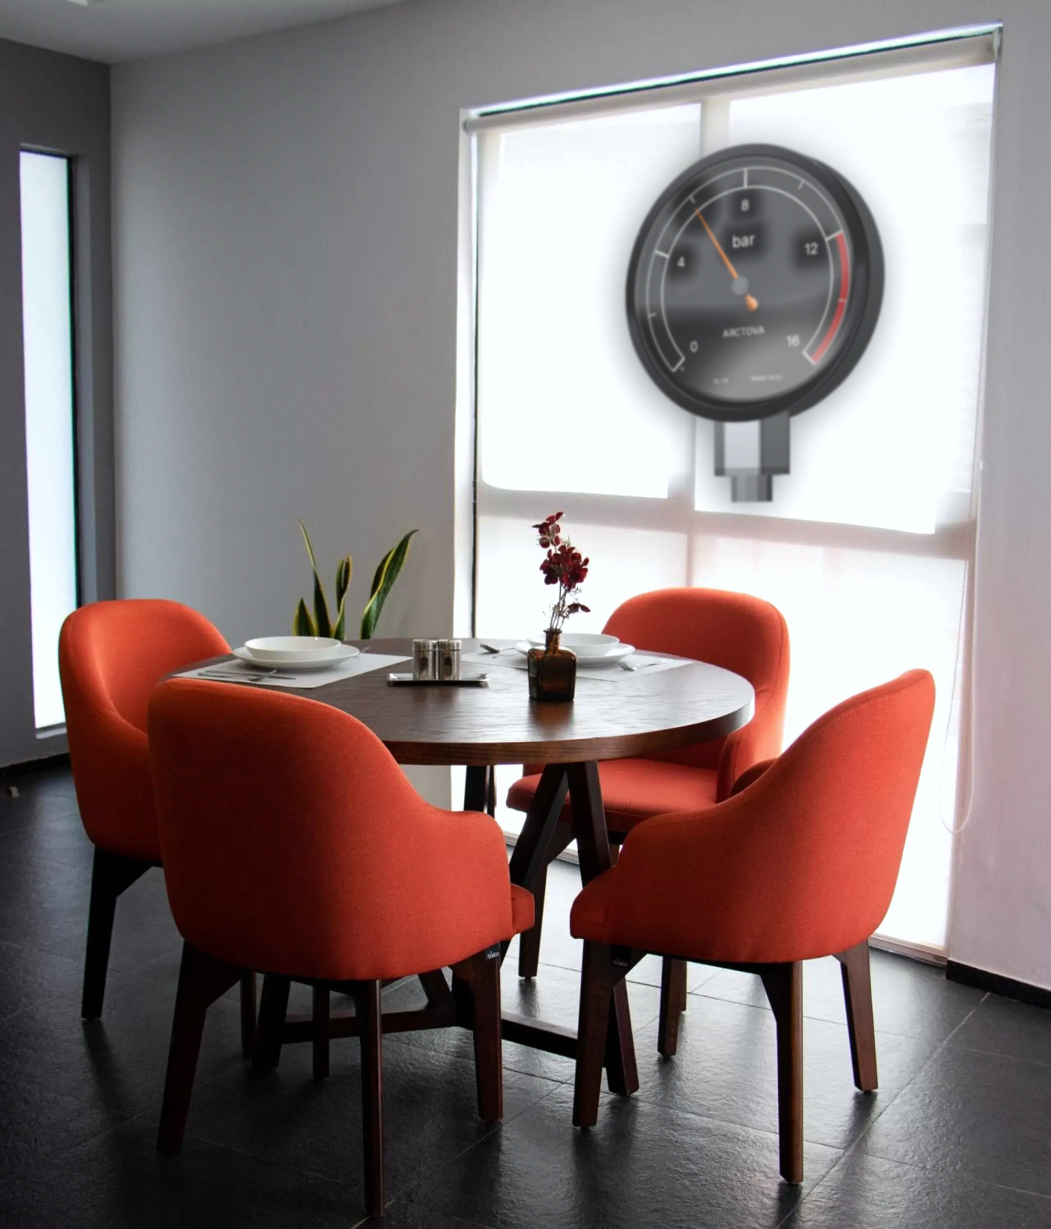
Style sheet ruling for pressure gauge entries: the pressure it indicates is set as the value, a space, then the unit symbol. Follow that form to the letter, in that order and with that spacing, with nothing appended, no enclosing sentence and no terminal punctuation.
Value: 6 bar
